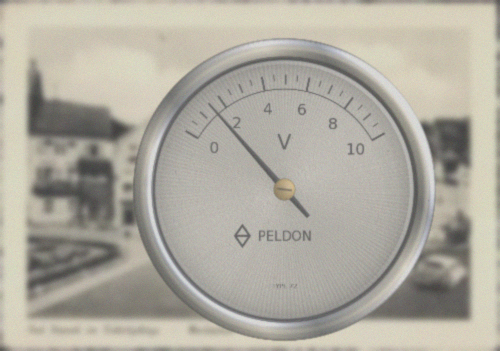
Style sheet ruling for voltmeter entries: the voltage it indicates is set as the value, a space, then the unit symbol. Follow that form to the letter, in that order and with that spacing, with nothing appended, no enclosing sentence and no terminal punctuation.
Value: 1.5 V
